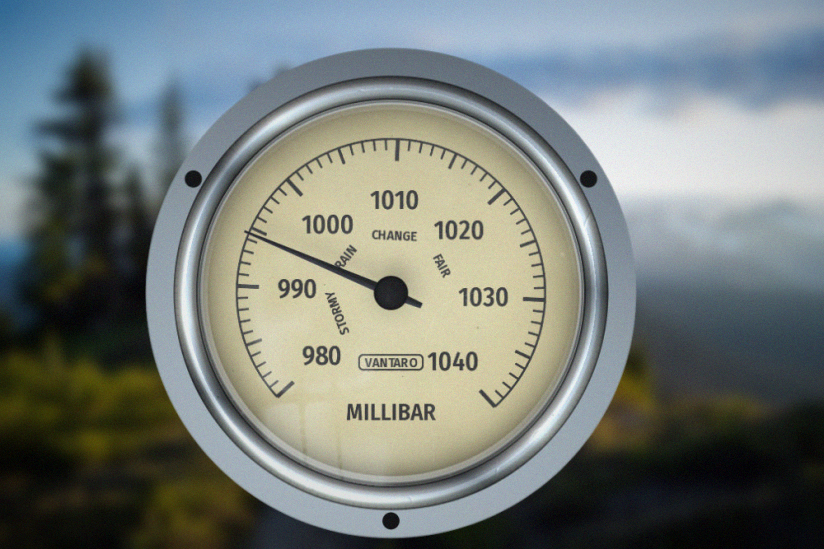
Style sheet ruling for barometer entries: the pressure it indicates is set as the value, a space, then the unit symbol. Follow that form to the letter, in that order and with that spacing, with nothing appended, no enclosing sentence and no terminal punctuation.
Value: 994.5 mbar
